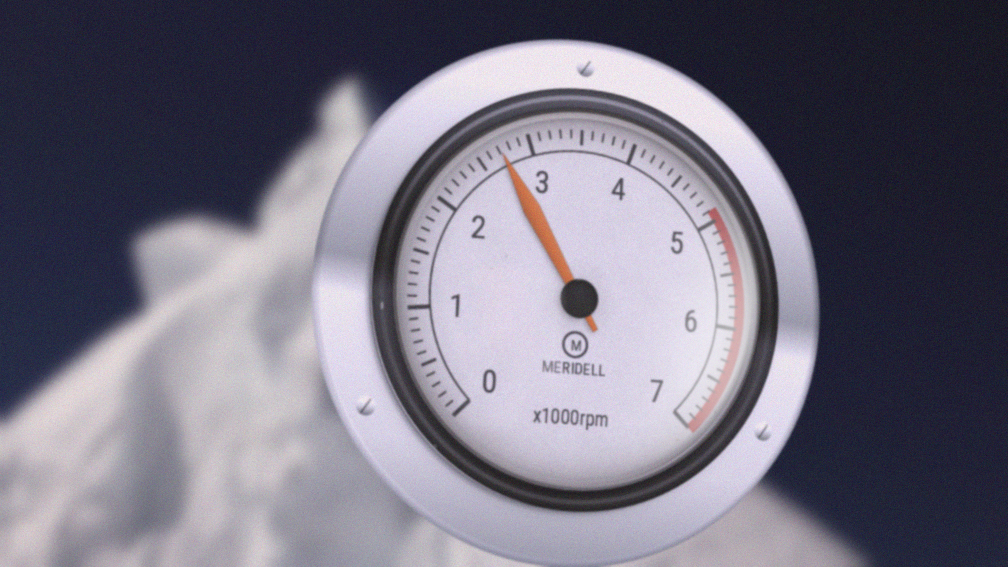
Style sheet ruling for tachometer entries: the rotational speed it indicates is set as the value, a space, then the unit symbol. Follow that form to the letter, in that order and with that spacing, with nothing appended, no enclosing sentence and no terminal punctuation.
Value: 2700 rpm
